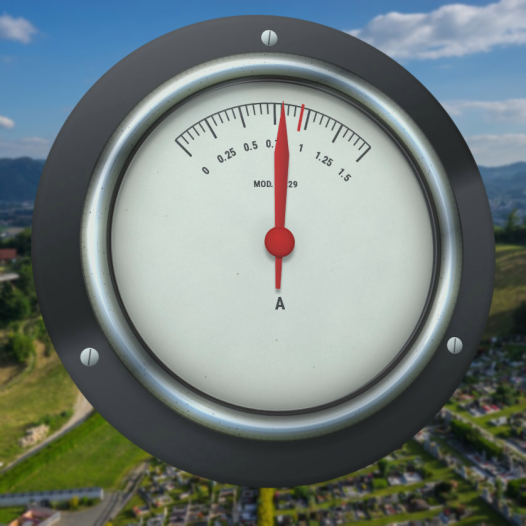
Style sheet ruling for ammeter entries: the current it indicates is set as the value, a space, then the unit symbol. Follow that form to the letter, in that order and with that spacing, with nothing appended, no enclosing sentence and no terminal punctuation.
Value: 0.8 A
